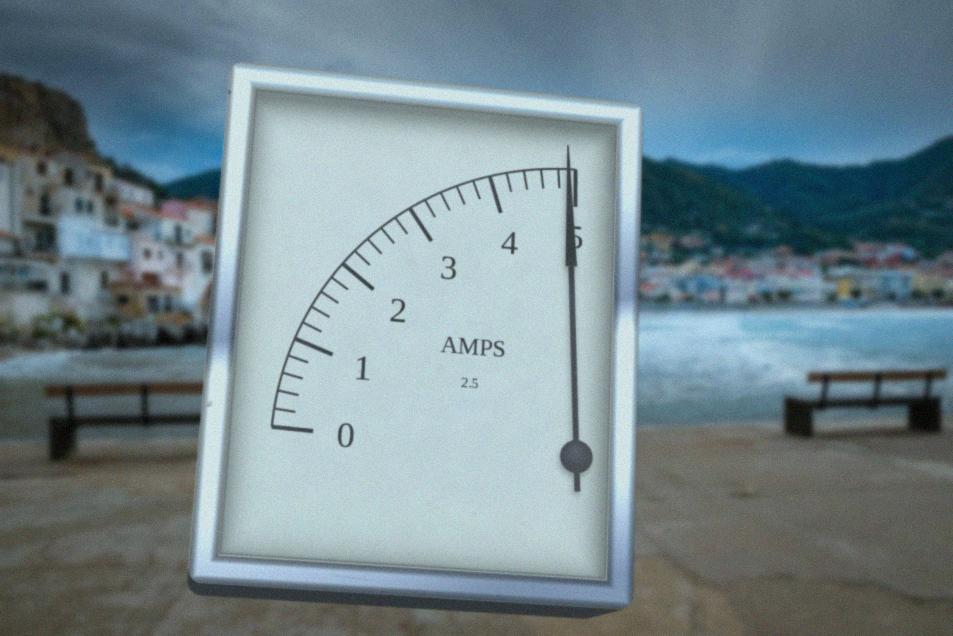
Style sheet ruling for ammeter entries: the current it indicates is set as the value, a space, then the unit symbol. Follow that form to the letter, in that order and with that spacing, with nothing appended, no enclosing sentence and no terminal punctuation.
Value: 4.9 A
